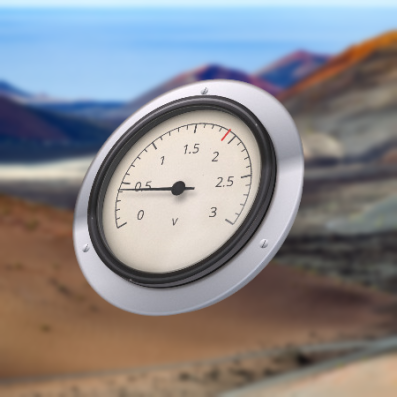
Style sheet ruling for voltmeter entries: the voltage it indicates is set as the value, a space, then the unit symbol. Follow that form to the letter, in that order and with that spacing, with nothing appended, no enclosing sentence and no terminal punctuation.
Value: 0.4 V
